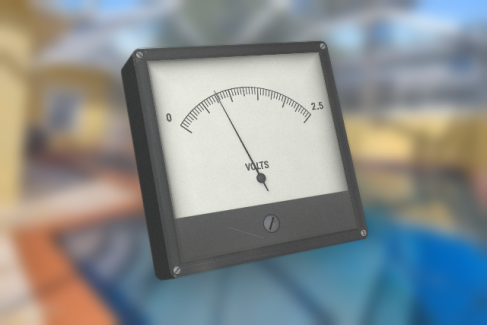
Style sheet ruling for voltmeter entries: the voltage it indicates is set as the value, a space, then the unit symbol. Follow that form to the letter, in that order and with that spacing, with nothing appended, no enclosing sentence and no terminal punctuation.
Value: 0.75 V
